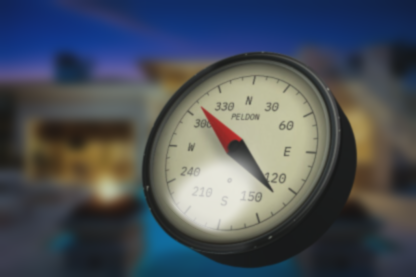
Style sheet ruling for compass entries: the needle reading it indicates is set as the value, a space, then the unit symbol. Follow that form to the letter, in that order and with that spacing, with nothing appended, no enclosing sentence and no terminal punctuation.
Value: 310 °
